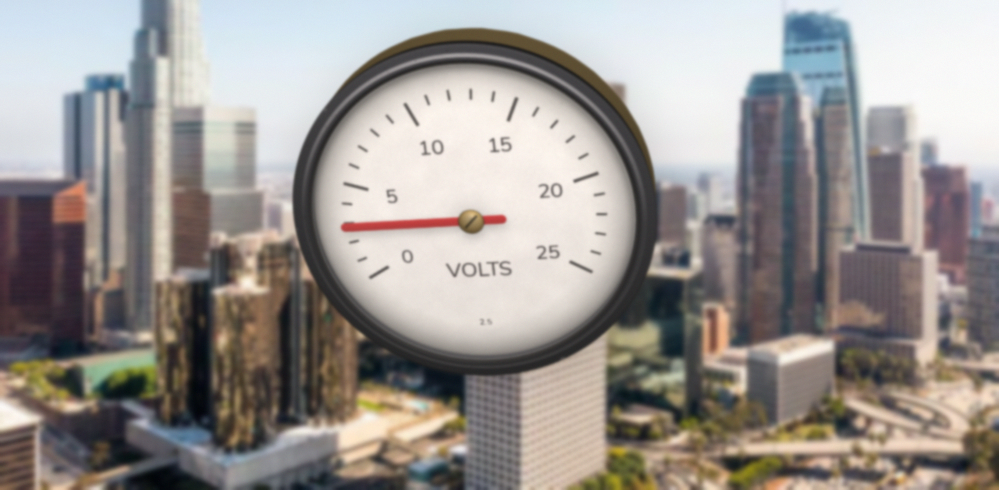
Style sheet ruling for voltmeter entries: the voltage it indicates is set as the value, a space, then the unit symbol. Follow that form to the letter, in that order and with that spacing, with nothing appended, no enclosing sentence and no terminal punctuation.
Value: 3 V
